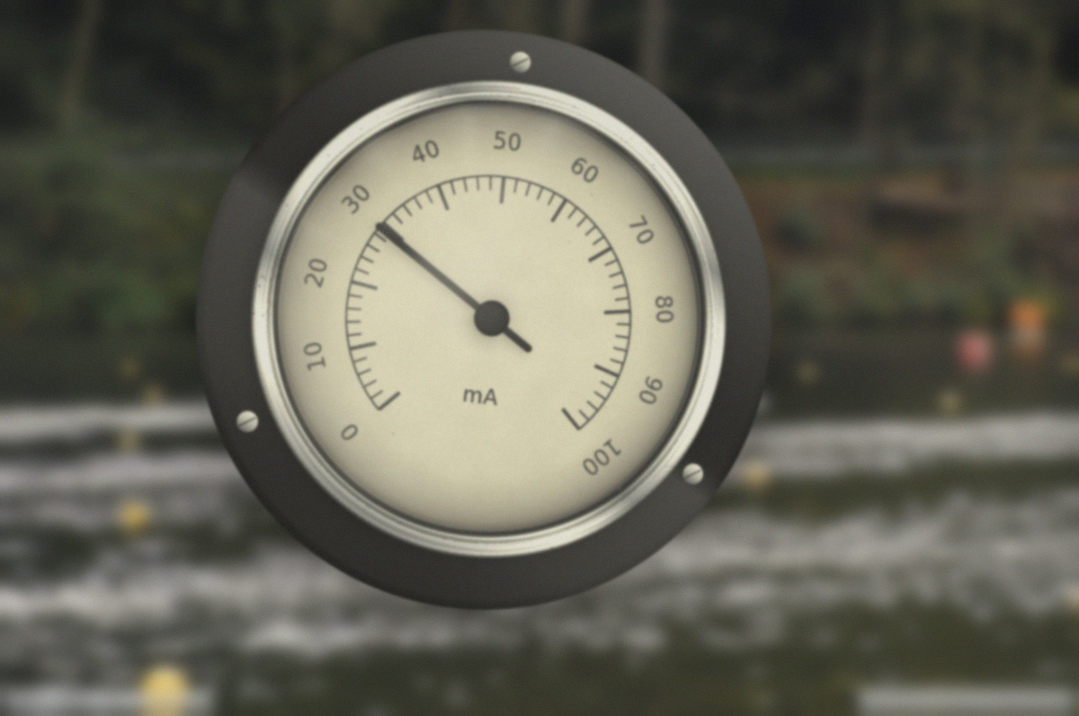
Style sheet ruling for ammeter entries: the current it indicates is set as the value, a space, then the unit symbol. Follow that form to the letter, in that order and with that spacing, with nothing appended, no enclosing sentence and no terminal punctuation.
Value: 29 mA
